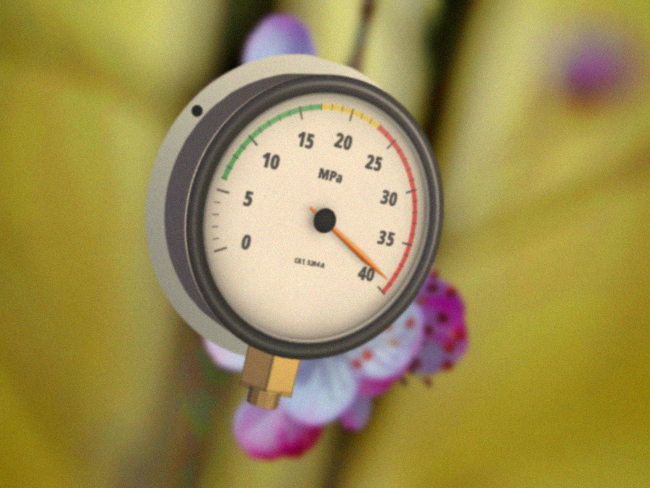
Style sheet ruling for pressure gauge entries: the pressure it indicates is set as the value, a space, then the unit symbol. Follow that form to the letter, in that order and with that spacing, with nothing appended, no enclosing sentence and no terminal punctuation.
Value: 39 MPa
